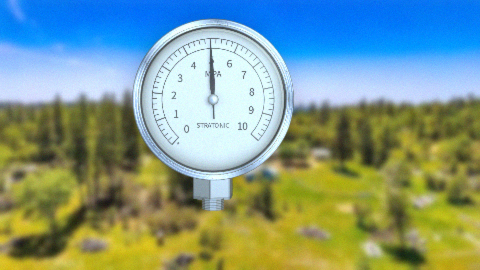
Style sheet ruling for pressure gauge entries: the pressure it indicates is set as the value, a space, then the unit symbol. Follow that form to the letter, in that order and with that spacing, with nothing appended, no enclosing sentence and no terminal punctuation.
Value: 5 MPa
